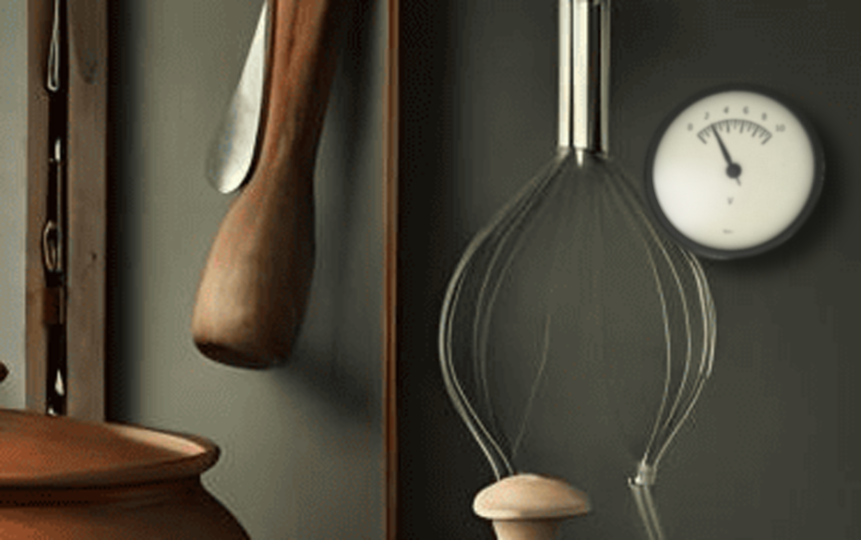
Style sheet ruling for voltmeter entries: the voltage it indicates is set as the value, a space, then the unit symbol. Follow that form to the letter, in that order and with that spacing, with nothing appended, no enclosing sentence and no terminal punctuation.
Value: 2 V
